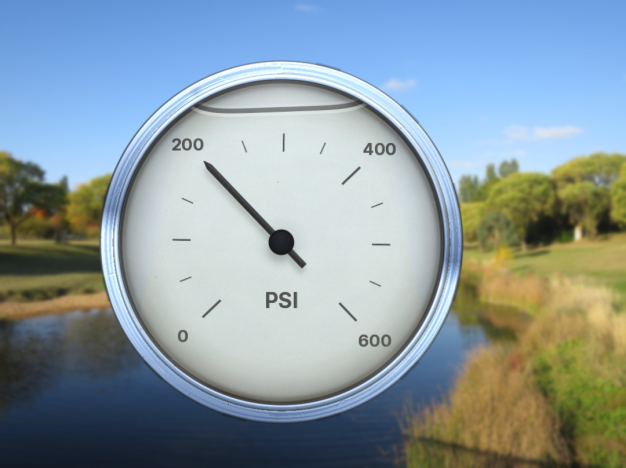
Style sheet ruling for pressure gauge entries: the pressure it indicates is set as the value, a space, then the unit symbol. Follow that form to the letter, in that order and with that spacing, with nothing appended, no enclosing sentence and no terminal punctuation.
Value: 200 psi
